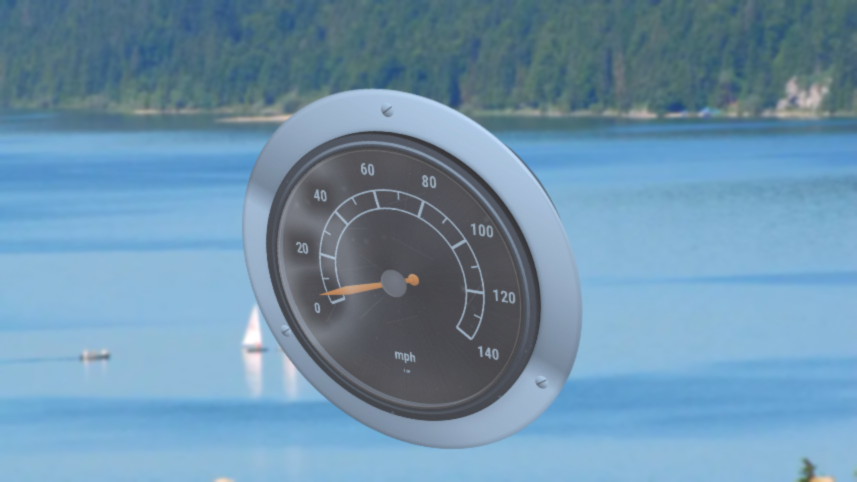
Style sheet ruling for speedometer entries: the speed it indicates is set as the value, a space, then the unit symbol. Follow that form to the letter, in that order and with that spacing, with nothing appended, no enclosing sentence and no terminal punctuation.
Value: 5 mph
